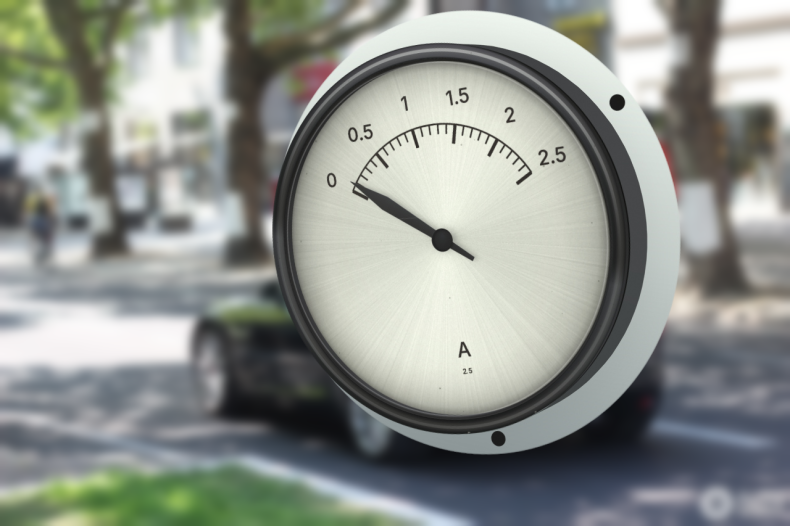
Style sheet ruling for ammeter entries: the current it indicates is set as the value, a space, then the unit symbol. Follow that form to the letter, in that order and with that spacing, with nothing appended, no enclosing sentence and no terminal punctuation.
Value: 0.1 A
